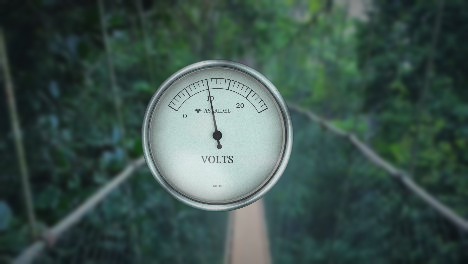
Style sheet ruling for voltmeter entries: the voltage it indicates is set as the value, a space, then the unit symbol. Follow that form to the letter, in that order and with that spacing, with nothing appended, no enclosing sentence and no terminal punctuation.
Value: 10 V
